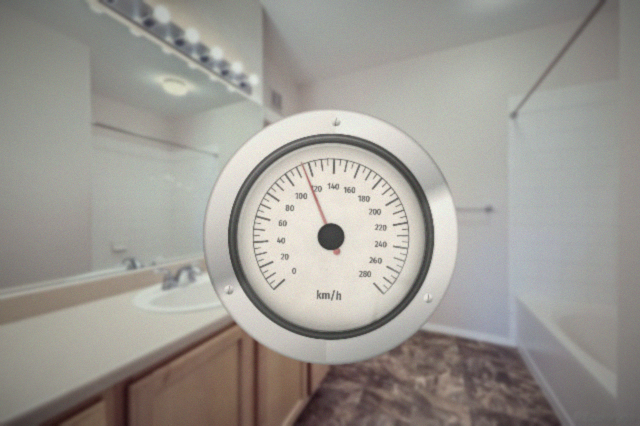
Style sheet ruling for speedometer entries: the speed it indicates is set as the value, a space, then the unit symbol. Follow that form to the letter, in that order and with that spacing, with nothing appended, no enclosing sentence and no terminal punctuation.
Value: 115 km/h
